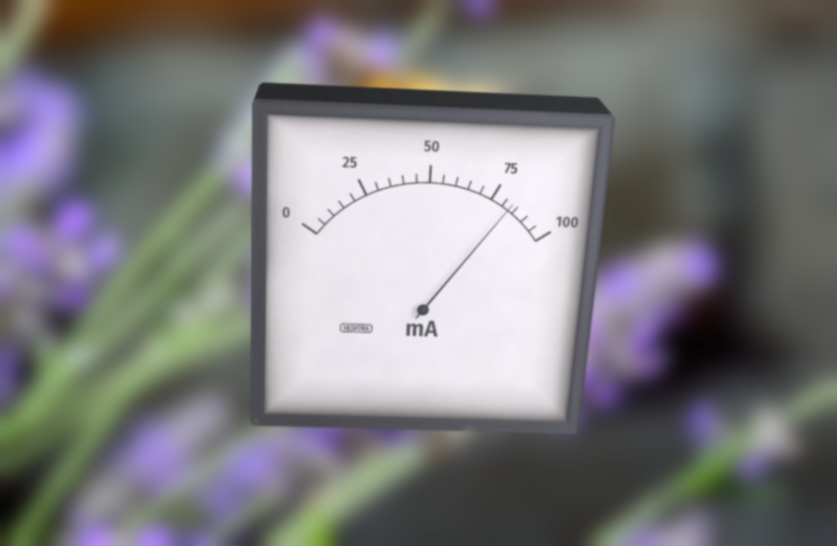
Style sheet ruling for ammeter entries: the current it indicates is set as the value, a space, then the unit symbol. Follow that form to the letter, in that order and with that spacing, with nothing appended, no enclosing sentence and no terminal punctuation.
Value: 82.5 mA
